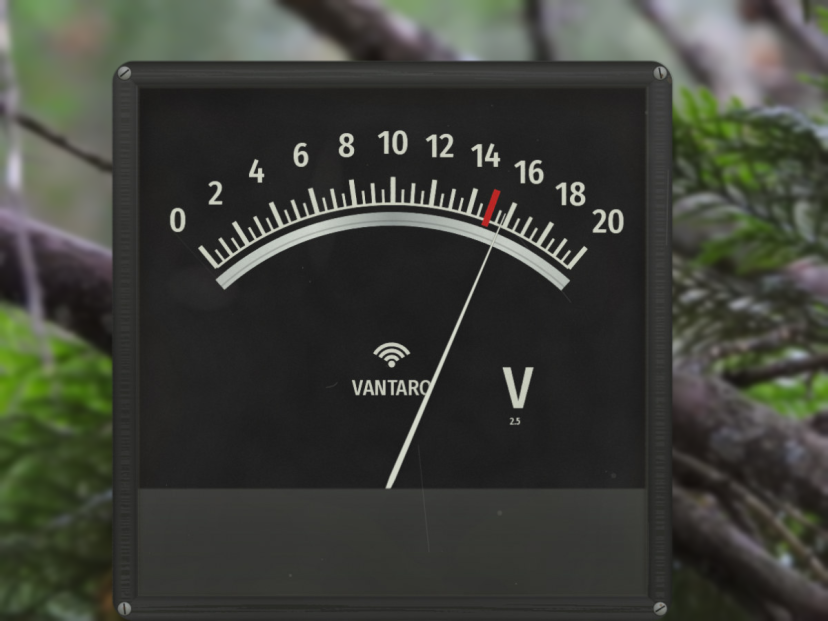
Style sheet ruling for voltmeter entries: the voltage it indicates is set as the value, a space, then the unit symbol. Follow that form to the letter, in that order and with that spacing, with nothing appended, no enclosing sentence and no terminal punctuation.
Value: 15.75 V
